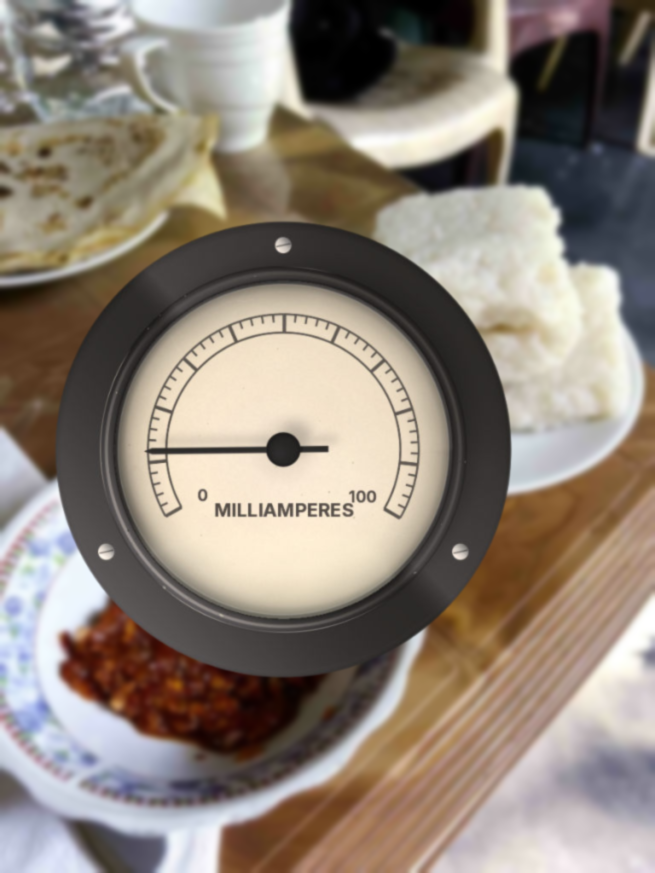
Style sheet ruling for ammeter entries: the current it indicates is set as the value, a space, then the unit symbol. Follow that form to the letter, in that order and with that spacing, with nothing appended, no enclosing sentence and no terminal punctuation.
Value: 12 mA
